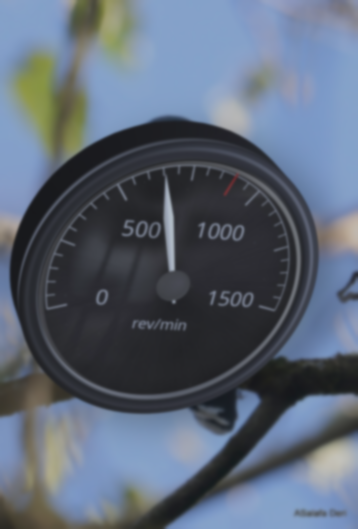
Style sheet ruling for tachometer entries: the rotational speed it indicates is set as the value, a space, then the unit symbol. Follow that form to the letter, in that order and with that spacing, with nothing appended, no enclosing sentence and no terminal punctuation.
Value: 650 rpm
